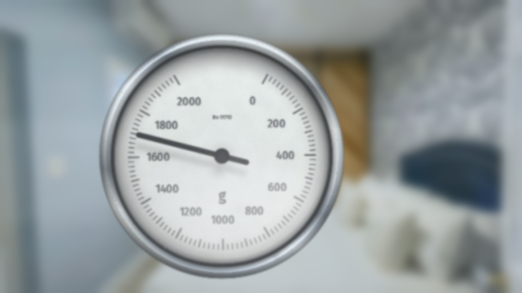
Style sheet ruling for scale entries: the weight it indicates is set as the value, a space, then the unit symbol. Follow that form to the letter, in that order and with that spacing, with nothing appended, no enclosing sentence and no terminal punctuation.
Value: 1700 g
